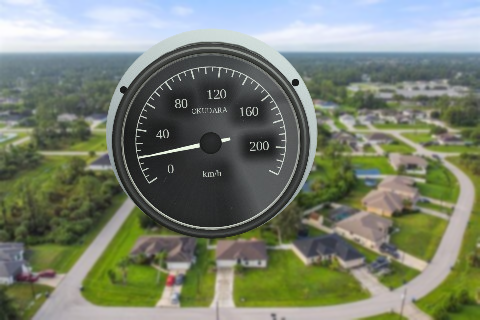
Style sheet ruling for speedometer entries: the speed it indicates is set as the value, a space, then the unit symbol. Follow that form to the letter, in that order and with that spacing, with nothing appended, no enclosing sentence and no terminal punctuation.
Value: 20 km/h
